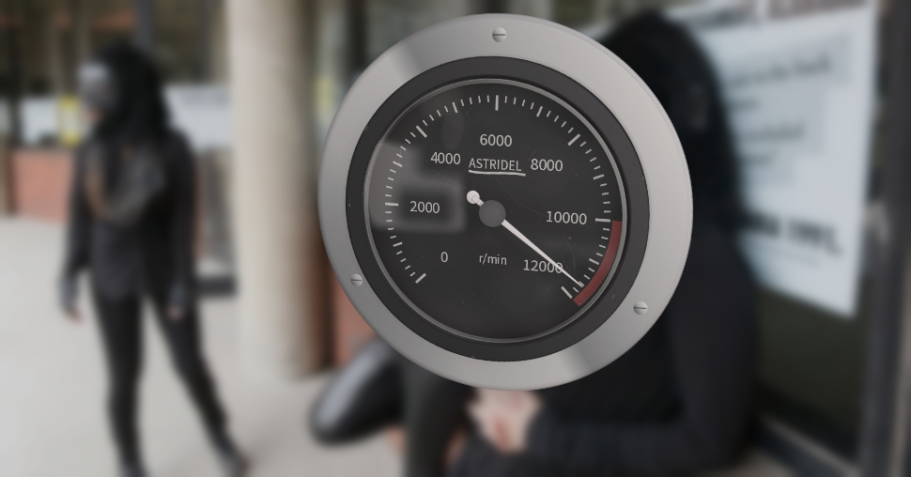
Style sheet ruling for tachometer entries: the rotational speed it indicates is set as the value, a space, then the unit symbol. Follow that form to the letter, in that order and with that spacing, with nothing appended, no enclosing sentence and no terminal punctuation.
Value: 11600 rpm
